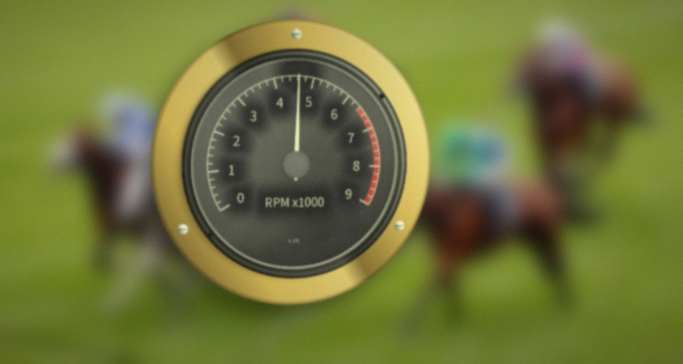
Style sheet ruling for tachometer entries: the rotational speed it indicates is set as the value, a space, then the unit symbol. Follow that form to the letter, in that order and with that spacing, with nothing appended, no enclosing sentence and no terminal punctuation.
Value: 4600 rpm
